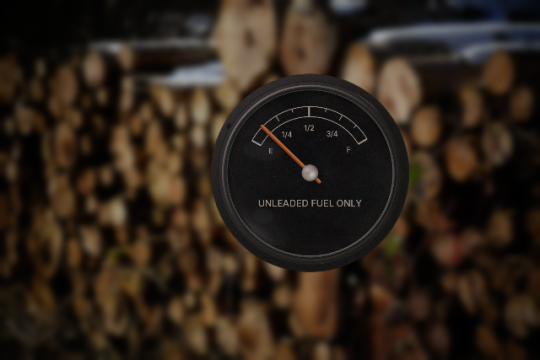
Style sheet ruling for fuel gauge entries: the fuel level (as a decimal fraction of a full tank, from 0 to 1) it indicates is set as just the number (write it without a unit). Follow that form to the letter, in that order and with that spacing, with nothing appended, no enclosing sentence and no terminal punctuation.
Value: 0.125
